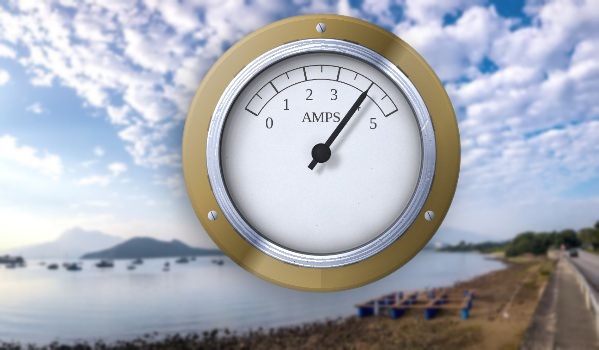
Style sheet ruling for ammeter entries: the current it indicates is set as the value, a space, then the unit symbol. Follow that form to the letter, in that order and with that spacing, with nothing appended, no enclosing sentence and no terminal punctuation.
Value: 4 A
